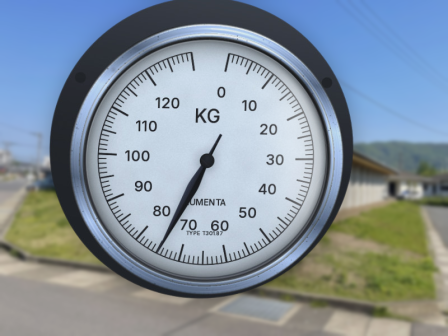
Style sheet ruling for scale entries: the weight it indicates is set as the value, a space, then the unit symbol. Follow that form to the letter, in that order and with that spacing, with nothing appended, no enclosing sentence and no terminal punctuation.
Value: 75 kg
